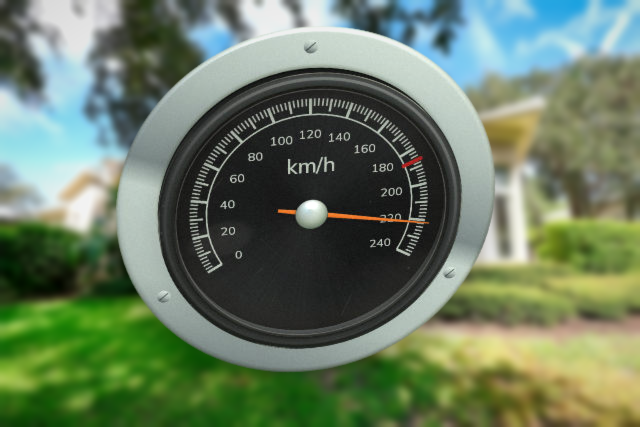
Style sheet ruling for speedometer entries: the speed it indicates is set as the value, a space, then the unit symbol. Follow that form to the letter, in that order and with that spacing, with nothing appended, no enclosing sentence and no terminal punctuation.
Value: 220 km/h
